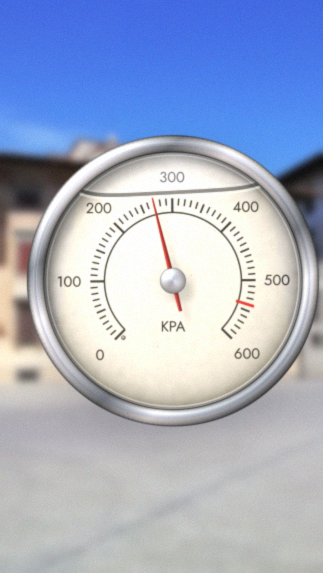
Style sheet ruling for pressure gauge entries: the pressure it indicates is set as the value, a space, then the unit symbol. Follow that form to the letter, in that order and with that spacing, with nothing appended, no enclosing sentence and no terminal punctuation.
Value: 270 kPa
